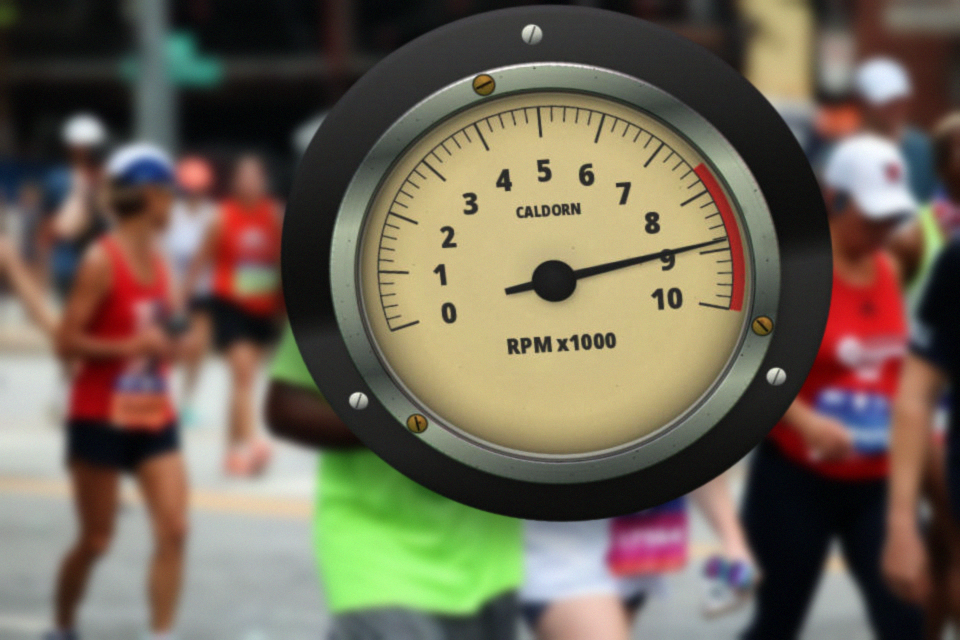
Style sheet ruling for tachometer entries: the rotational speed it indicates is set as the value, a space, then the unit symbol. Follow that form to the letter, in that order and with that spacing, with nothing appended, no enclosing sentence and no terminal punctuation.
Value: 8800 rpm
